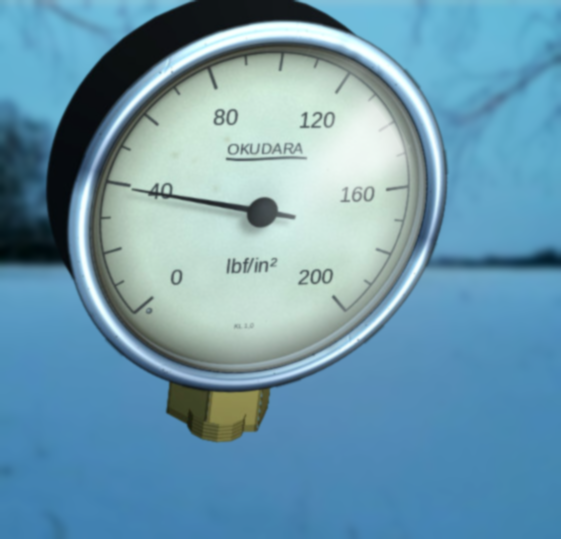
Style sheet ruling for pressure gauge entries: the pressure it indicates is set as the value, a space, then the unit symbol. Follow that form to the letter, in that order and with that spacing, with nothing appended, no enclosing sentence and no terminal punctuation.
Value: 40 psi
